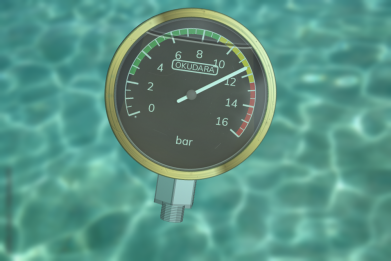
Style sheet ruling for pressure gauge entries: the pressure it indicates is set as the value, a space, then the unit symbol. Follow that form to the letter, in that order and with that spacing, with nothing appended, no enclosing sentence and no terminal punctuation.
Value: 11.5 bar
